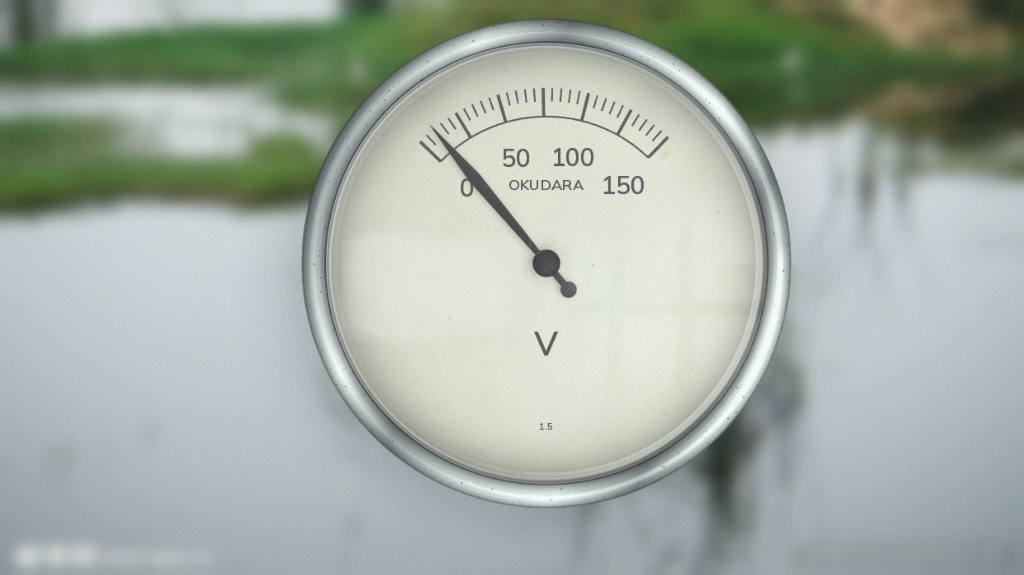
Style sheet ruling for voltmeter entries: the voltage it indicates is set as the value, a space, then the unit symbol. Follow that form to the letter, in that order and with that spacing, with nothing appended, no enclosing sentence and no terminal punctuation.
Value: 10 V
